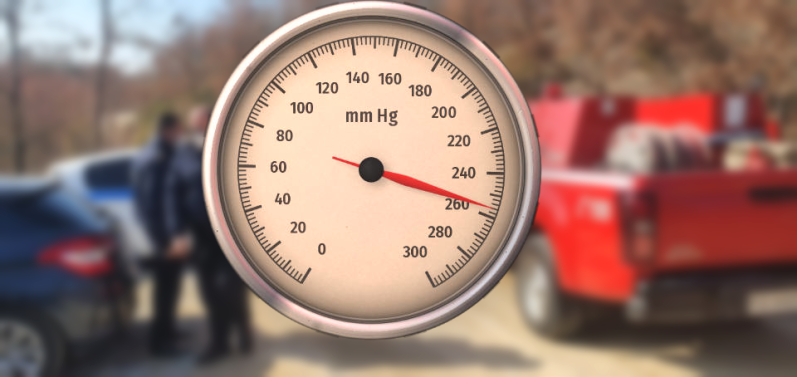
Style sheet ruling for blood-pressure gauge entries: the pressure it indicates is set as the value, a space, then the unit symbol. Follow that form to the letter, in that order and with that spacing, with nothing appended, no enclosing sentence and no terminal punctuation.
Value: 256 mmHg
